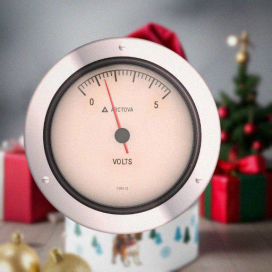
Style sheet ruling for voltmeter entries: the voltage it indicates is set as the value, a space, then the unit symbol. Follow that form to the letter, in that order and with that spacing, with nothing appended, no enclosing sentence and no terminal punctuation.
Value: 1.4 V
